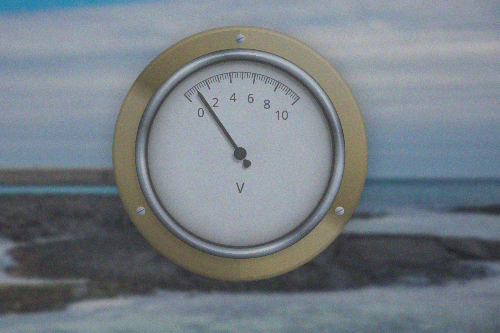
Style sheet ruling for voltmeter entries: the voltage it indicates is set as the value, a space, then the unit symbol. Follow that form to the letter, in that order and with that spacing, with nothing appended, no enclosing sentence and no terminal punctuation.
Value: 1 V
